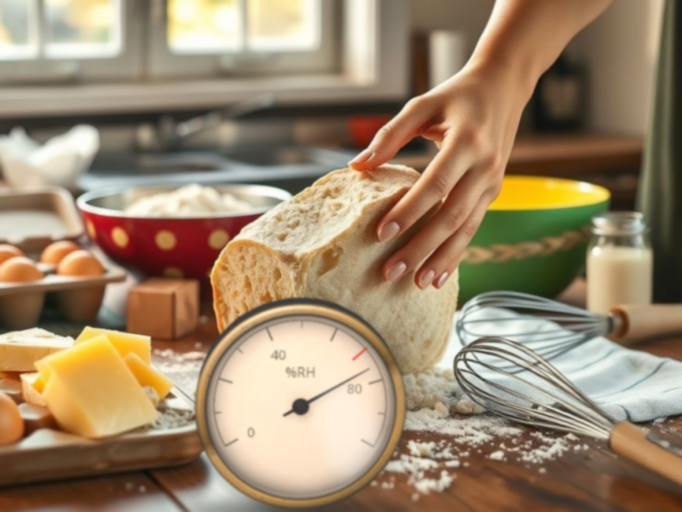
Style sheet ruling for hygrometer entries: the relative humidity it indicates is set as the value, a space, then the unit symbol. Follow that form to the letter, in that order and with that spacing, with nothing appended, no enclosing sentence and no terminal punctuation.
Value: 75 %
